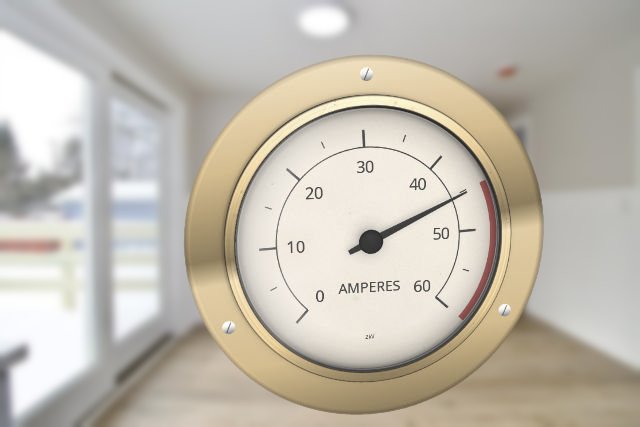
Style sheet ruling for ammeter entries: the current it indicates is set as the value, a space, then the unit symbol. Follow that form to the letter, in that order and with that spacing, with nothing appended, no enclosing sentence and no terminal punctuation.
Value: 45 A
